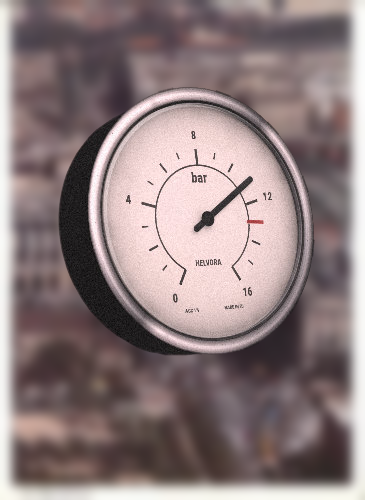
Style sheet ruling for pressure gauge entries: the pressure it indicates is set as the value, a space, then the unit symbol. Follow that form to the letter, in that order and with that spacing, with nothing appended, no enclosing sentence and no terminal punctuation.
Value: 11 bar
